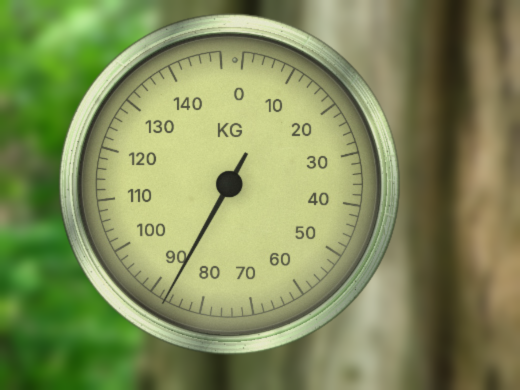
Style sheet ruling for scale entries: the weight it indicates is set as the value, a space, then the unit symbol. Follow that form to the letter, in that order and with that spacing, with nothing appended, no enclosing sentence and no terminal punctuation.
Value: 87 kg
